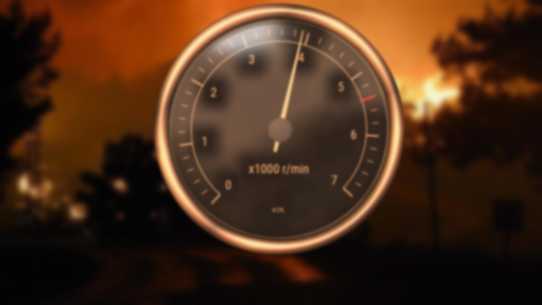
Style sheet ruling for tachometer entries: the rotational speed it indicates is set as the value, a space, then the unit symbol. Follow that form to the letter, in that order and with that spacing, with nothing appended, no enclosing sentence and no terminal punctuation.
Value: 3900 rpm
